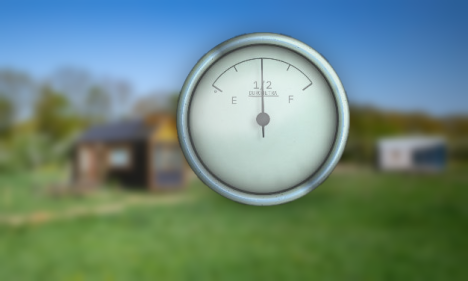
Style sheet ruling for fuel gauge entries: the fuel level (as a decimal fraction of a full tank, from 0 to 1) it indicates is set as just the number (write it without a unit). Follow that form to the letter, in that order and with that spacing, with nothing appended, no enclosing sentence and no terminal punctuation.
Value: 0.5
